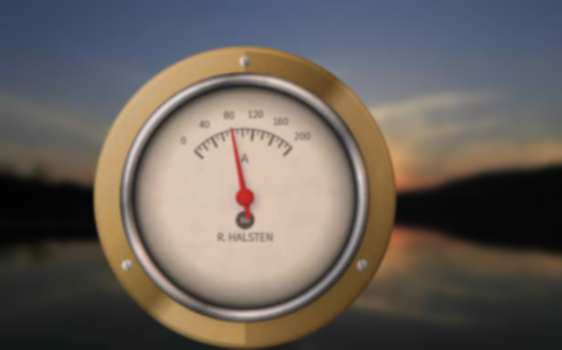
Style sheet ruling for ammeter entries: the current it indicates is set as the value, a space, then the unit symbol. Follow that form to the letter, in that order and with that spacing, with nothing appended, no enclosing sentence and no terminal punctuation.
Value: 80 A
